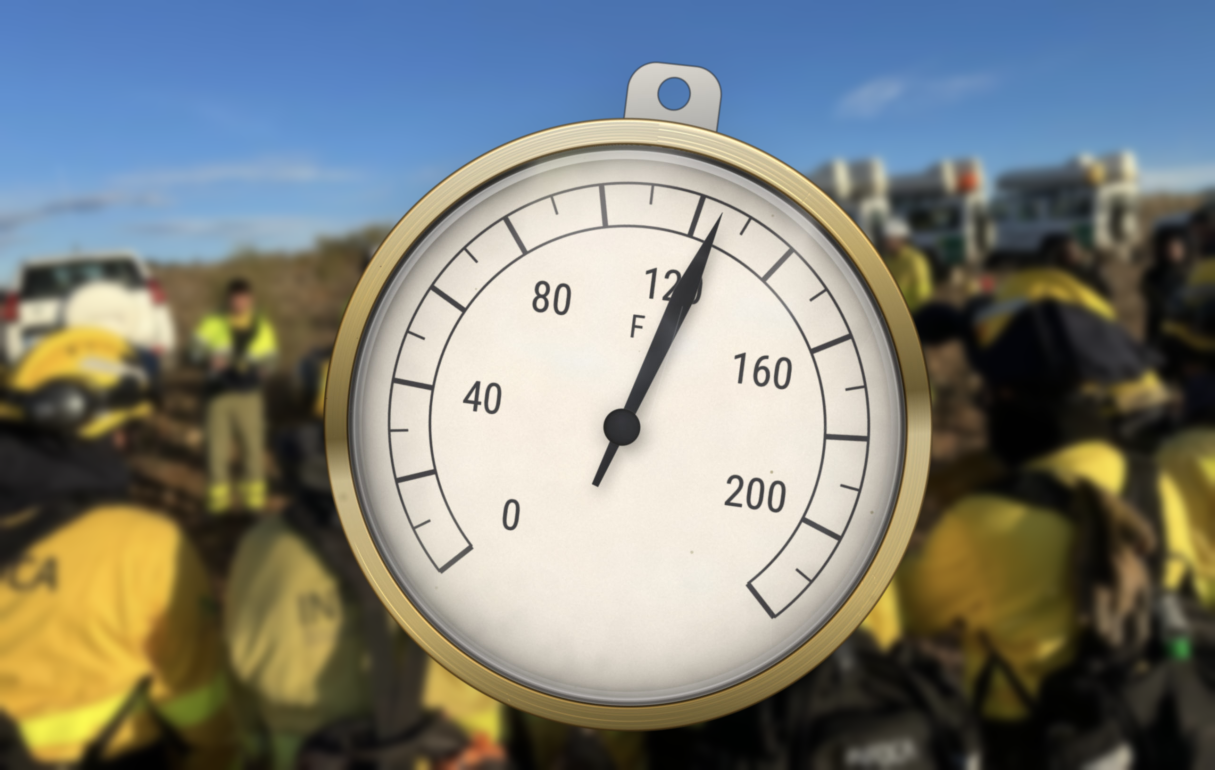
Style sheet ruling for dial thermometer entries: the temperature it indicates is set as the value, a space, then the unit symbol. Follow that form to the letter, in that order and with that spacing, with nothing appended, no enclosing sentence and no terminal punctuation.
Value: 125 °F
